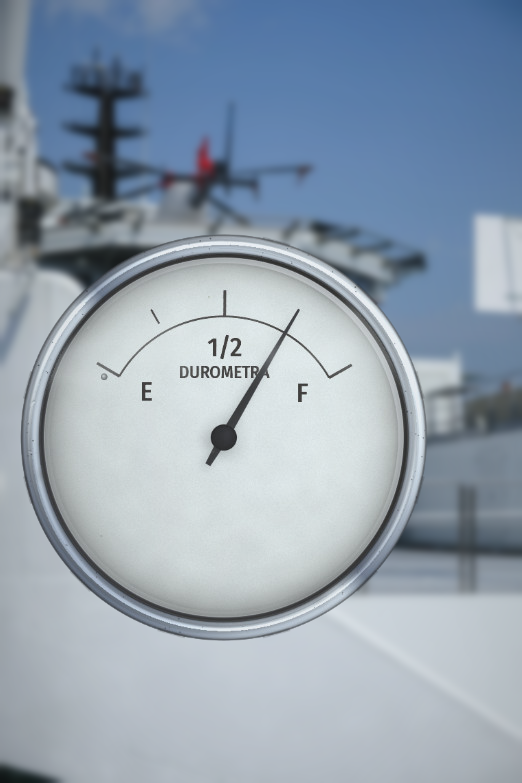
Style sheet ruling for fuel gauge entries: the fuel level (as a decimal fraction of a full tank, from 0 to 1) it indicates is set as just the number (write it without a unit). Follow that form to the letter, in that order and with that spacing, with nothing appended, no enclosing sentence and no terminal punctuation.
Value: 0.75
